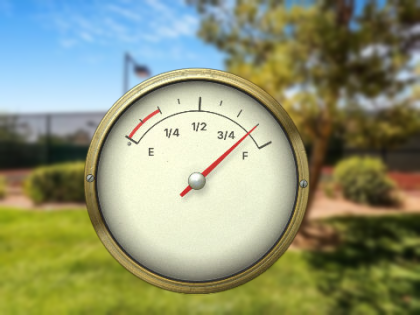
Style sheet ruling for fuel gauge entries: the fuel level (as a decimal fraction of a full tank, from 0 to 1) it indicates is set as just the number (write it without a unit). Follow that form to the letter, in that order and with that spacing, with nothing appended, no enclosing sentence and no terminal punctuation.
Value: 0.875
